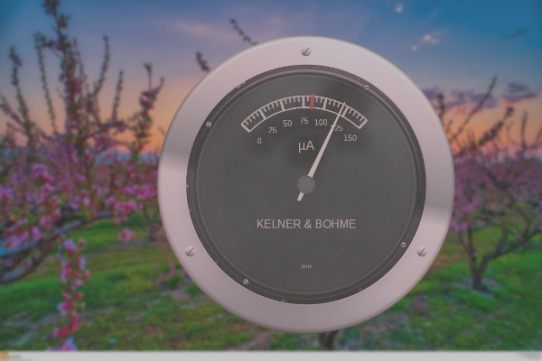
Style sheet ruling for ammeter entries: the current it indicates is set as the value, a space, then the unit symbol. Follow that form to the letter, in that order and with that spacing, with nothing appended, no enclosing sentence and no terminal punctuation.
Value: 120 µA
